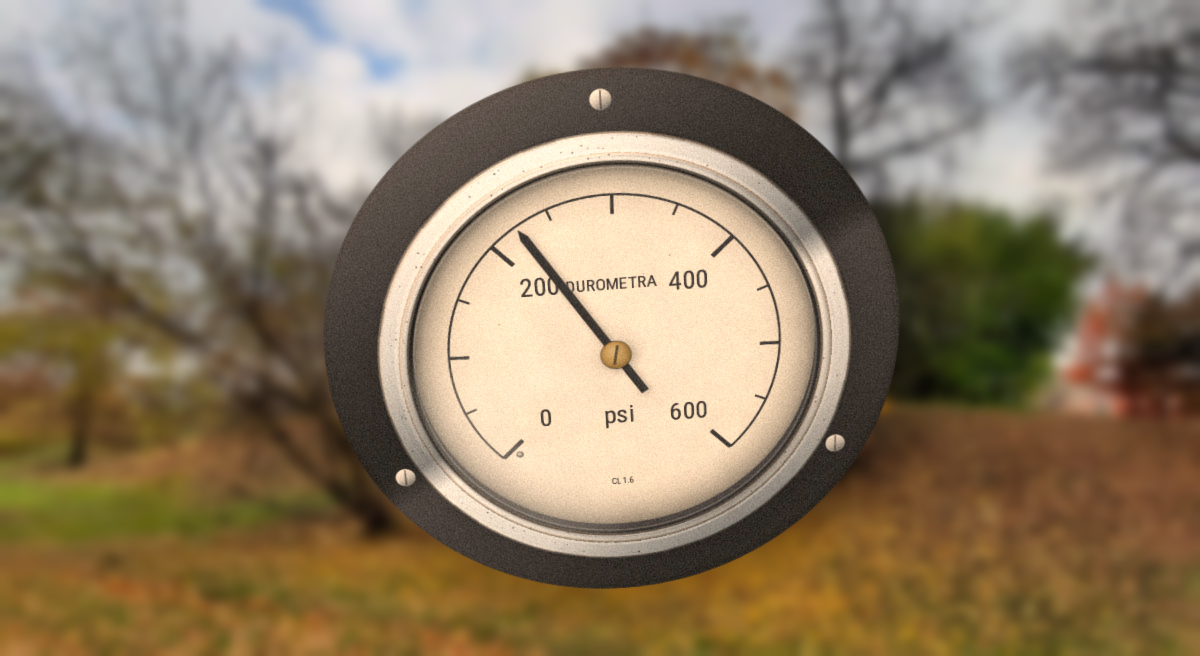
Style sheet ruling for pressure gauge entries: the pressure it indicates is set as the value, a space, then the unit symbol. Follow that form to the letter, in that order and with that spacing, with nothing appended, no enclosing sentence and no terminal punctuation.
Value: 225 psi
